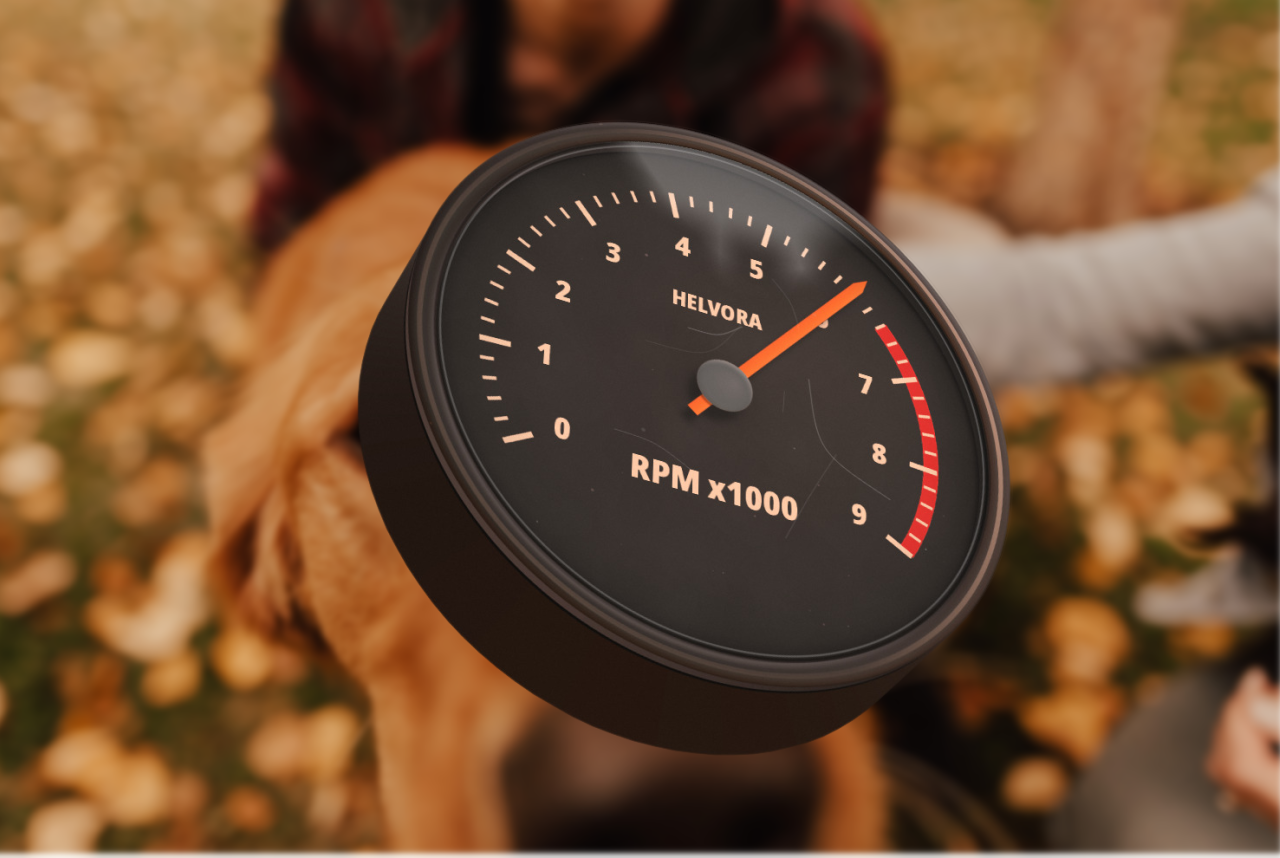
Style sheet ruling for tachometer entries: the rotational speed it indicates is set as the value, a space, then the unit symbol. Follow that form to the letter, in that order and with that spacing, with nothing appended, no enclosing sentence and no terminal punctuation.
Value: 6000 rpm
